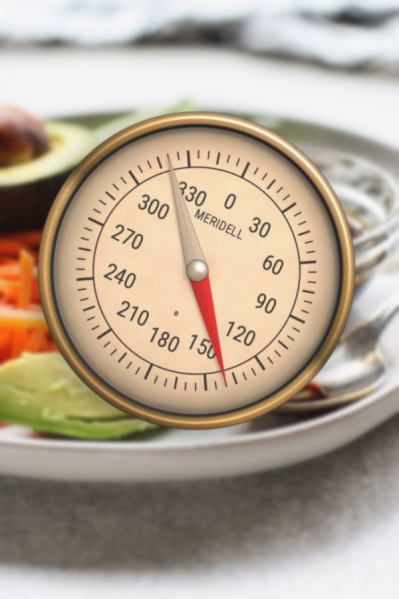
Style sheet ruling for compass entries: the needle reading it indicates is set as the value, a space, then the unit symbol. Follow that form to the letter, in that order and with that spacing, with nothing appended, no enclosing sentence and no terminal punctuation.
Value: 140 °
